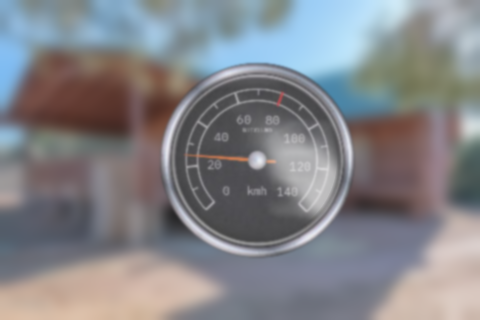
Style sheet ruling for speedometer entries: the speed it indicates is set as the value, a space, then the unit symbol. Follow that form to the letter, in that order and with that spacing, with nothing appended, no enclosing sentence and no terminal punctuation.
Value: 25 km/h
